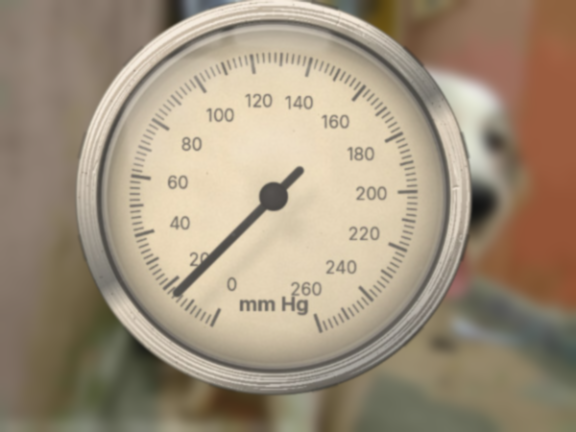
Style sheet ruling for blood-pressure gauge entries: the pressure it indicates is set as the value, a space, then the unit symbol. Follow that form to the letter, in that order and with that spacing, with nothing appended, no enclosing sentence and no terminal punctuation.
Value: 16 mmHg
